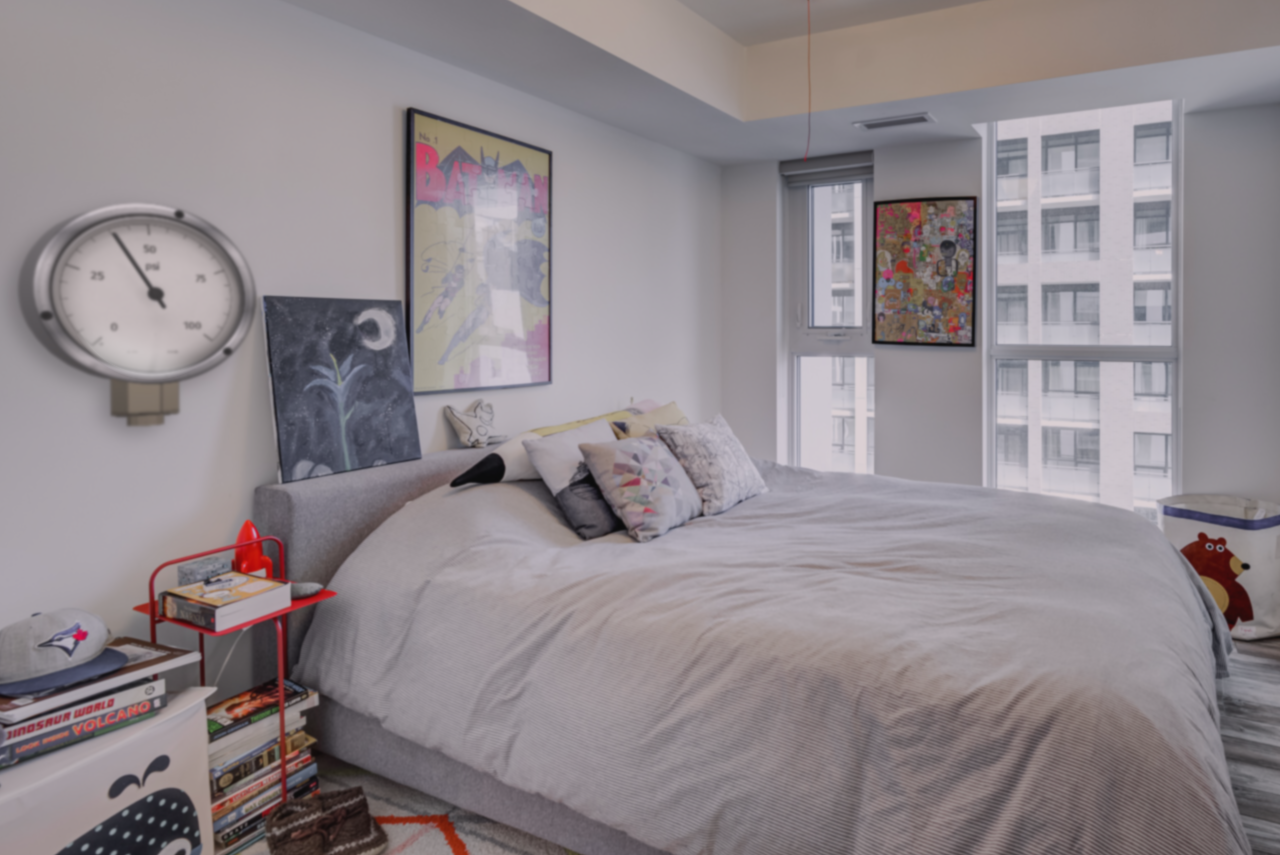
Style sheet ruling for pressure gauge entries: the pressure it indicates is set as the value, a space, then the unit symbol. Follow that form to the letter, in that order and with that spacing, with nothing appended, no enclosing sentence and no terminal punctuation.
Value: 40 psi
